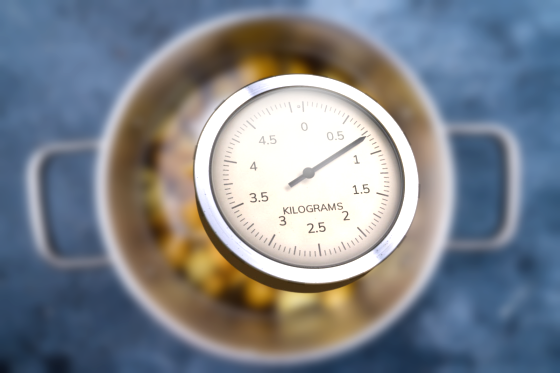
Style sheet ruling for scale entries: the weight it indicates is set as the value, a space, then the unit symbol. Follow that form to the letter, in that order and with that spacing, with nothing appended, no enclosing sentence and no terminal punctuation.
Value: 0.8 kg
